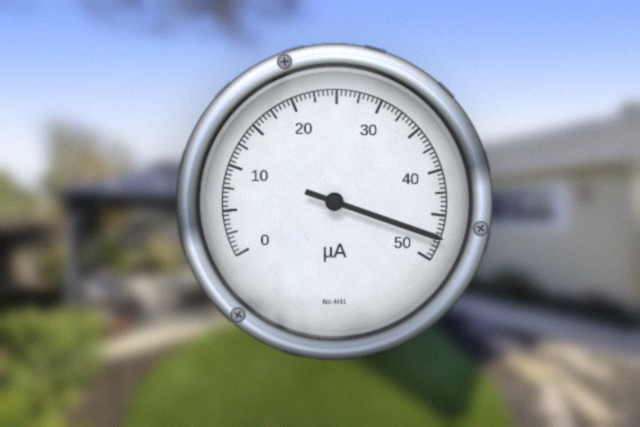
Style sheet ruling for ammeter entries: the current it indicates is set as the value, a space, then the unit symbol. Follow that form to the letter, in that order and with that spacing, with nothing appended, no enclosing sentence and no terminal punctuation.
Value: 47.5 µA
